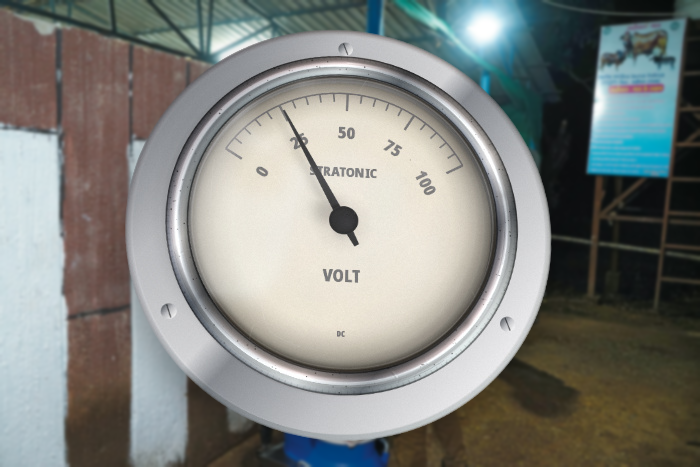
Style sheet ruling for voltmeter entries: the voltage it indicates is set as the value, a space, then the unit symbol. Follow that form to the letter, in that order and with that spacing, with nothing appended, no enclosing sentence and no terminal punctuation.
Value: 25 V
